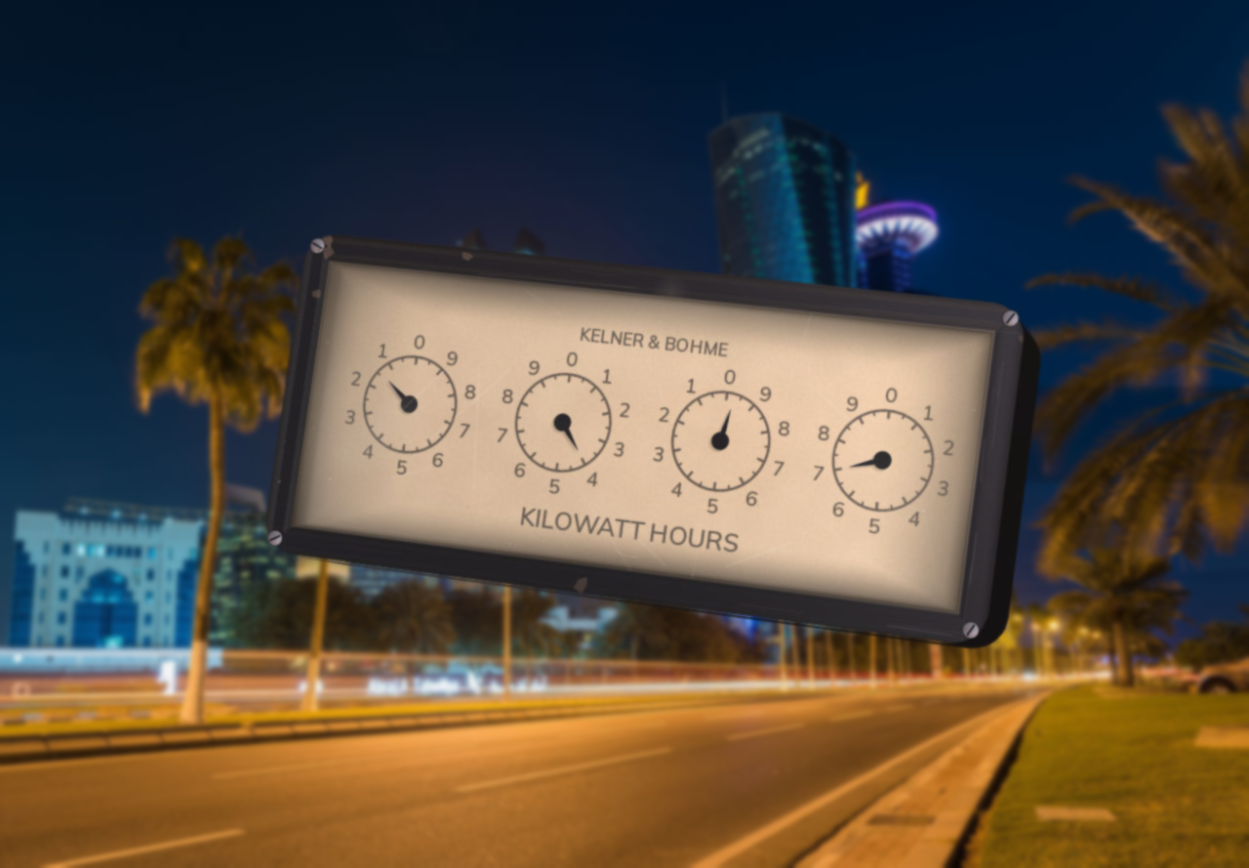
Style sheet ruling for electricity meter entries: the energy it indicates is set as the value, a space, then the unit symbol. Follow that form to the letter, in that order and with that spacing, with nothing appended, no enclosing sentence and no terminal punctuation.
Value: 1397 kWh
